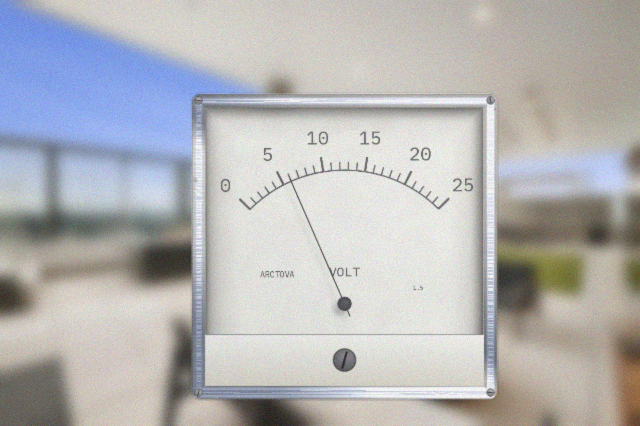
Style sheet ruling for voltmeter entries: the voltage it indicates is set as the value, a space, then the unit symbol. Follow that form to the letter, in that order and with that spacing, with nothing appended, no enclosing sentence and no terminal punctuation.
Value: 6 V
